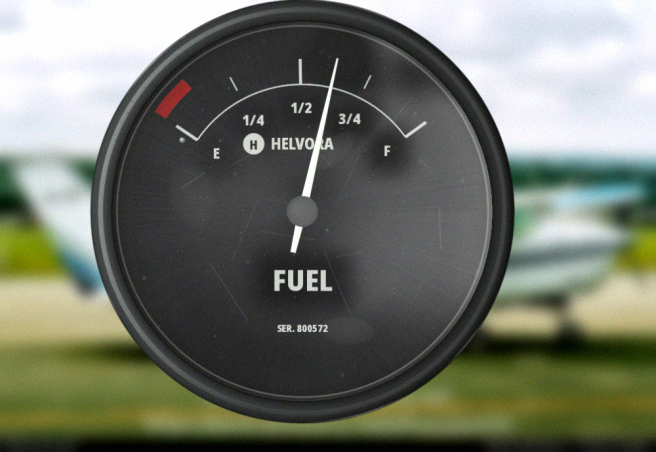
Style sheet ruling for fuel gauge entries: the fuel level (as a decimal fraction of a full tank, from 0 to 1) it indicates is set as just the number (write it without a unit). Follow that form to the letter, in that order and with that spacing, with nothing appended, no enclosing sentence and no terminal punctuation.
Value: 0.625
